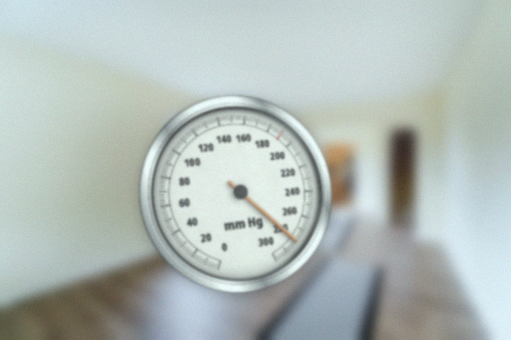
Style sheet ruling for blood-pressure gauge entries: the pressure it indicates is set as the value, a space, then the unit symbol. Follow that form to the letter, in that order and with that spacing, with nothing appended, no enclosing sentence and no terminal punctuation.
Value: 280 mmHg
